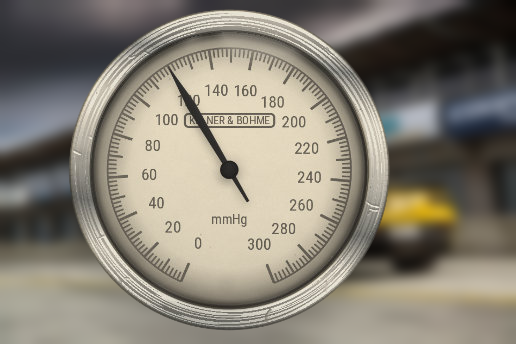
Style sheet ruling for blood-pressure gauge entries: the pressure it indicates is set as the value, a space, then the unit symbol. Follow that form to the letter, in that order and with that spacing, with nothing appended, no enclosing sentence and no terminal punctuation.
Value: 120 mmHg
